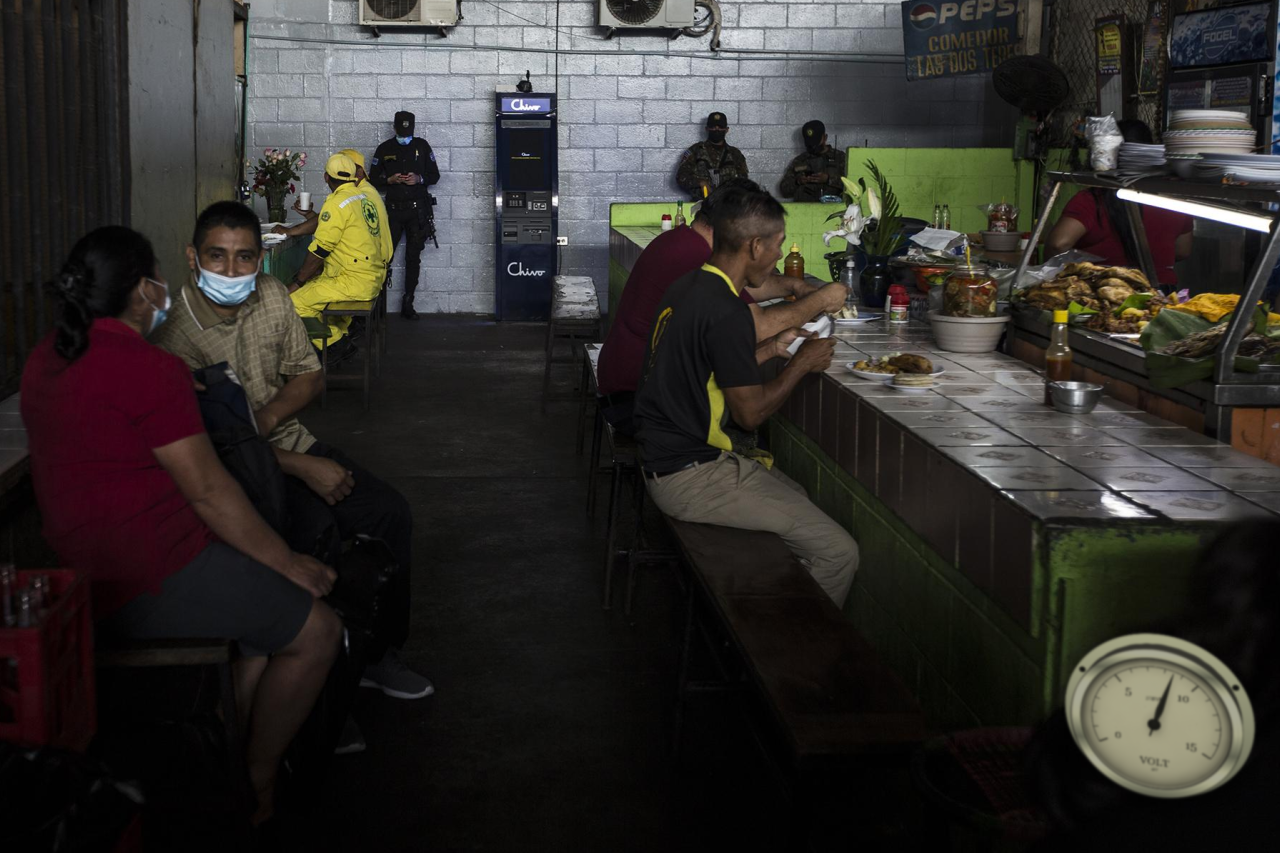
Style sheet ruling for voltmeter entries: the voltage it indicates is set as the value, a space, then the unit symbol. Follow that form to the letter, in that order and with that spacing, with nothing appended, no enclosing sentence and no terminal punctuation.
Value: 8.5 V
